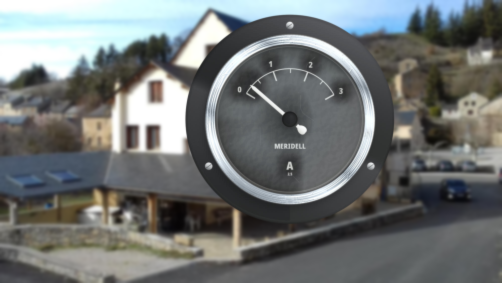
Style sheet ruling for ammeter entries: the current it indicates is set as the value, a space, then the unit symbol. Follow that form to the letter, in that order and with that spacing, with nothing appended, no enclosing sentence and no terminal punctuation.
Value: 0.25 A
